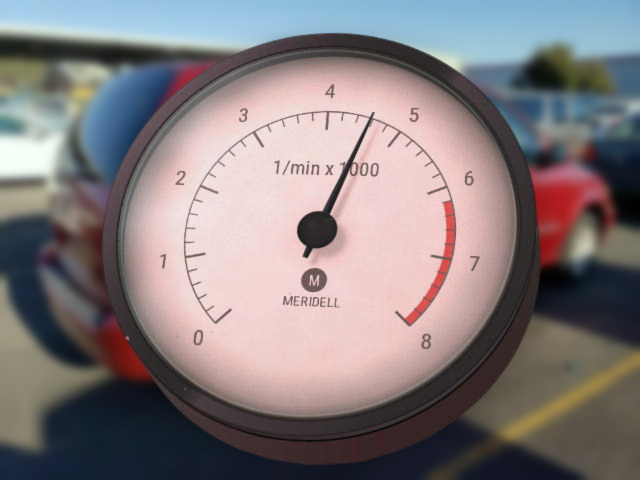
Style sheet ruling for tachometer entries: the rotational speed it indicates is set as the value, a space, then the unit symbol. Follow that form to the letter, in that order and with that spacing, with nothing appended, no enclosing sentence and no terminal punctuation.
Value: 4600 rpm
